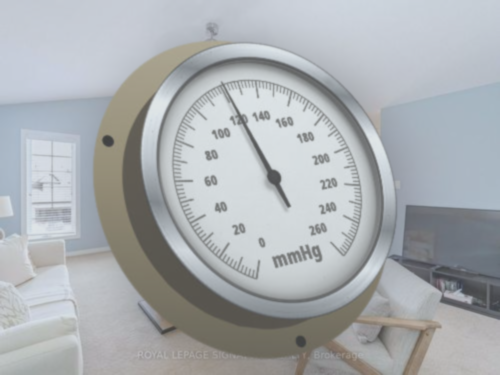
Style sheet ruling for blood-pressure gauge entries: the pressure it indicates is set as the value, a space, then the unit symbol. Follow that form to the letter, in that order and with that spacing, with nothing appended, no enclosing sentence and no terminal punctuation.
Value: 120 mmHg
